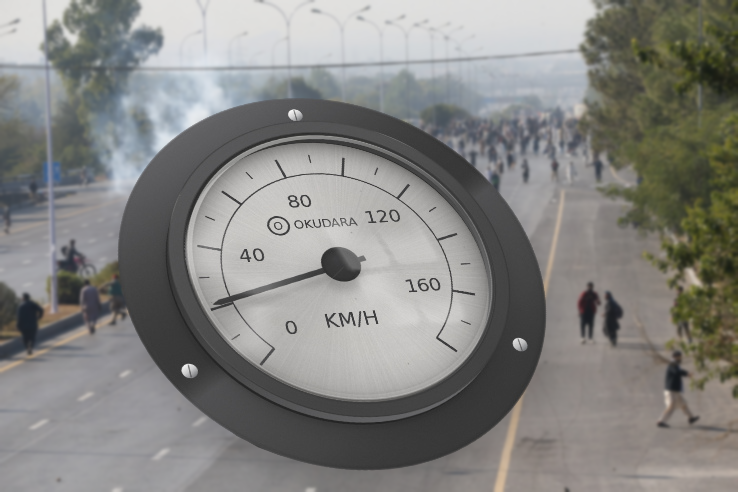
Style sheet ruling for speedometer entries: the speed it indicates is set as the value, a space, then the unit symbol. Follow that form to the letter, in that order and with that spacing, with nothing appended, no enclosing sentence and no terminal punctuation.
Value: 20 km/h
